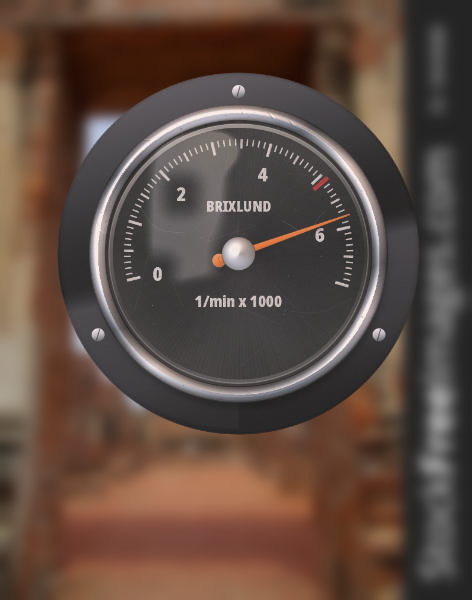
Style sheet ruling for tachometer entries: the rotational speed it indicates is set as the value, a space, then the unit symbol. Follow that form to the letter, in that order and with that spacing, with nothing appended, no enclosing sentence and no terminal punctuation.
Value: 5800 rpm
